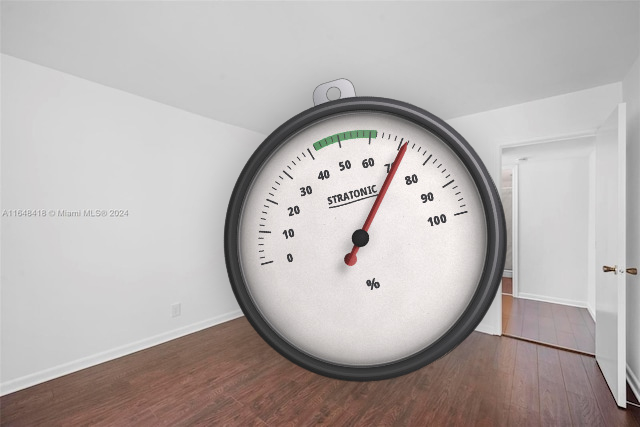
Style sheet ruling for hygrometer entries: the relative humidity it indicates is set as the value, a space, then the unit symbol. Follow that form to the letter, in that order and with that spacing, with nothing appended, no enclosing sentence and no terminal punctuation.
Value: 72 %
